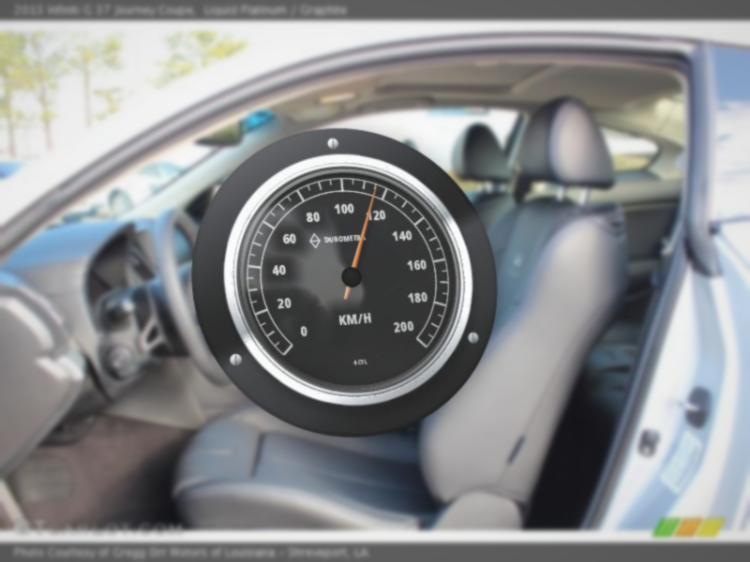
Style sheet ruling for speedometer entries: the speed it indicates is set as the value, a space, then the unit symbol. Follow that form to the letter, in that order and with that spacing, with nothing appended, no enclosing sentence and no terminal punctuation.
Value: 115 km/h
